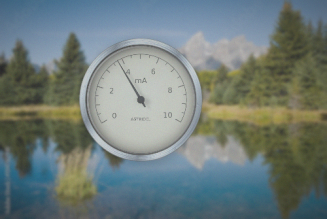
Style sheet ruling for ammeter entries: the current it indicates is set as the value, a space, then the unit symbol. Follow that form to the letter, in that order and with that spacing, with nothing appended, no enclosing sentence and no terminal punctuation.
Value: 3.75 mA
